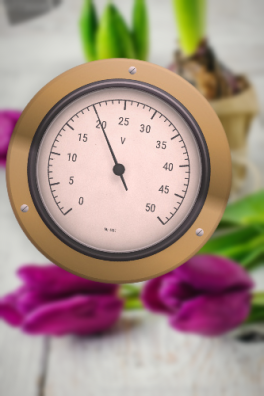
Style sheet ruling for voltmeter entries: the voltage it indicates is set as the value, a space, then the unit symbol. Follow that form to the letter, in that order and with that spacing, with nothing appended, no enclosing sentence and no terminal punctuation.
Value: 20 V
